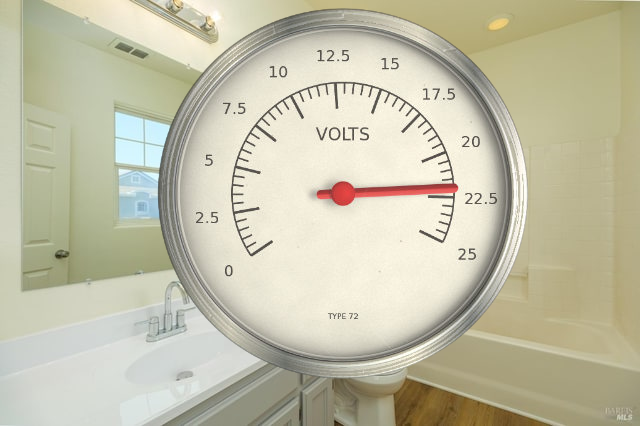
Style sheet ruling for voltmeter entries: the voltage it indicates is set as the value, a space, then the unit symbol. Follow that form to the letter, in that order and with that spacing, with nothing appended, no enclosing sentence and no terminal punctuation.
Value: 22 V
